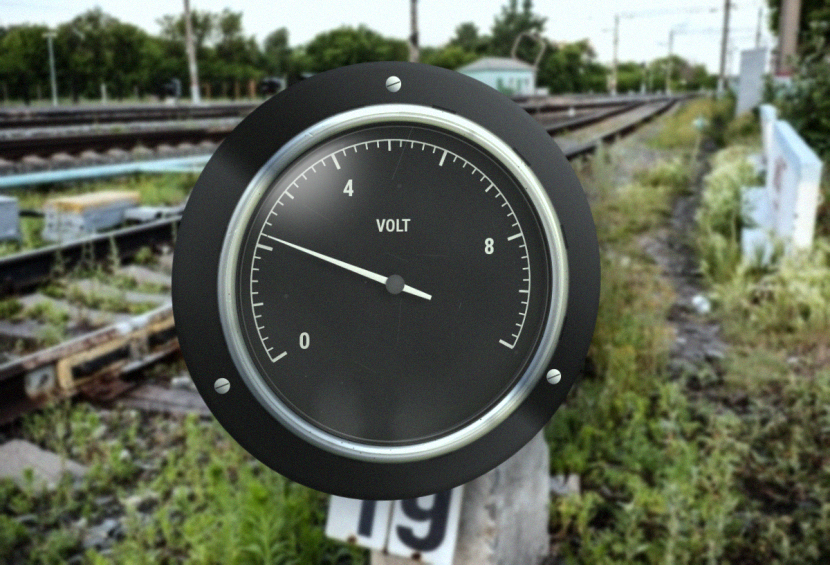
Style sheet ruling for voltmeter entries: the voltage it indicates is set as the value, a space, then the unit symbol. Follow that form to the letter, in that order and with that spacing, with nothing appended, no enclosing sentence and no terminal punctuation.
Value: 2.2 V
